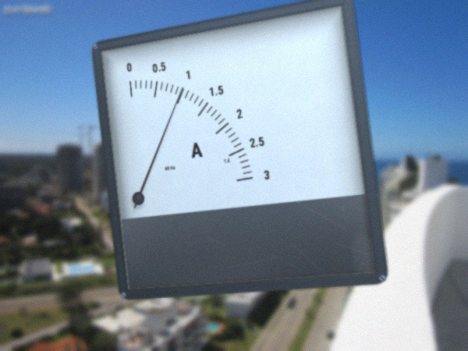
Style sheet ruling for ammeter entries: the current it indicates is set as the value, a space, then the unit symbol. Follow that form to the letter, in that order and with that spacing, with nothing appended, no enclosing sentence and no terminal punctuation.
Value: 1 A
